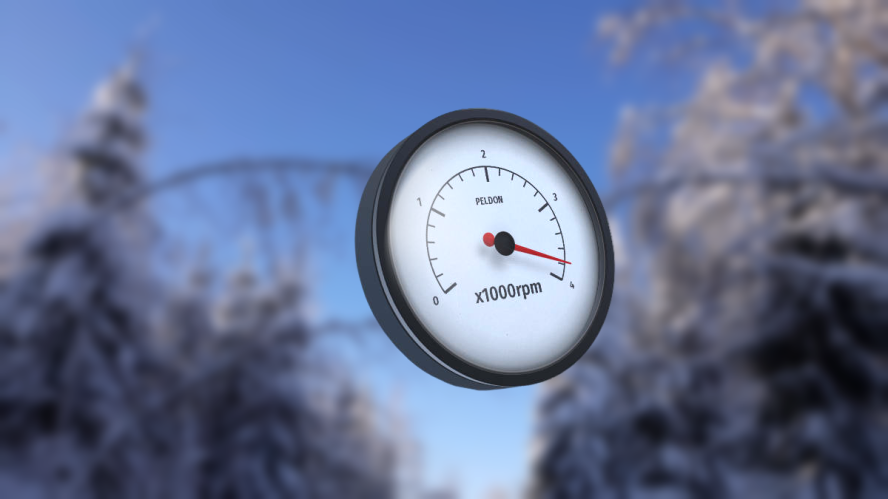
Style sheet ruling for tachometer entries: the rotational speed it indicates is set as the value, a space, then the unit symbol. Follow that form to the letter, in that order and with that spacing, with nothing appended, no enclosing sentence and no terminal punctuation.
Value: 3800 rpm
